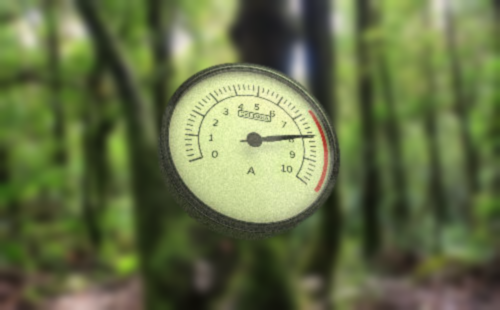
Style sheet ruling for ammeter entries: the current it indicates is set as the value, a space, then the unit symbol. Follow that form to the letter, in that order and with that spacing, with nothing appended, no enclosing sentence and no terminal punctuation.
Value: 8 A
